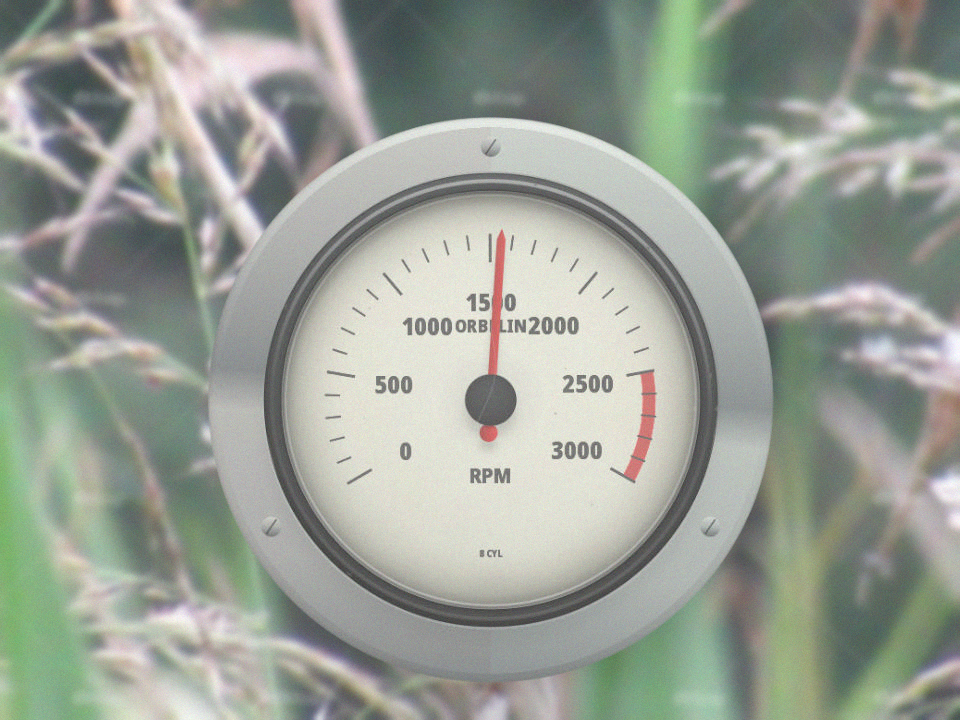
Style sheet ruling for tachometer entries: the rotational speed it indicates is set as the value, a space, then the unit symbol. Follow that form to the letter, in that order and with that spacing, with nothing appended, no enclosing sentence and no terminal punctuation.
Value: 1550 rpm
